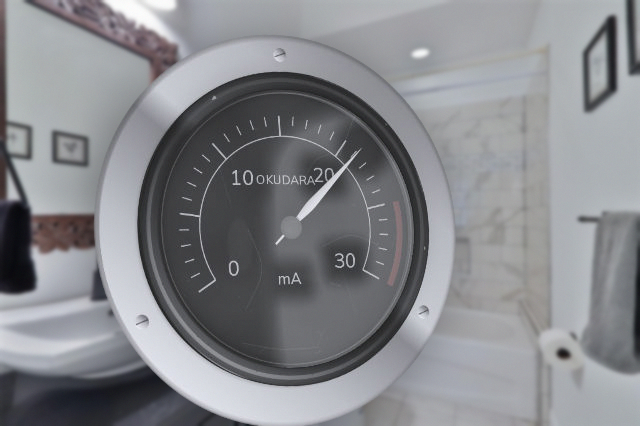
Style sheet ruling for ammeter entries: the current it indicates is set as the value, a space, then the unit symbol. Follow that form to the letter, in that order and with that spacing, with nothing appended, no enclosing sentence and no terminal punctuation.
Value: 21 mA
